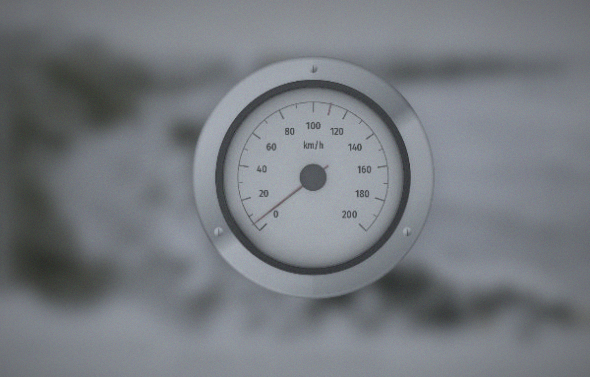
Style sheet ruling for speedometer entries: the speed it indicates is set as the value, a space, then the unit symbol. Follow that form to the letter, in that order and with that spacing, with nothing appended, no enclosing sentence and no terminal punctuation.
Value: 5 km/h
